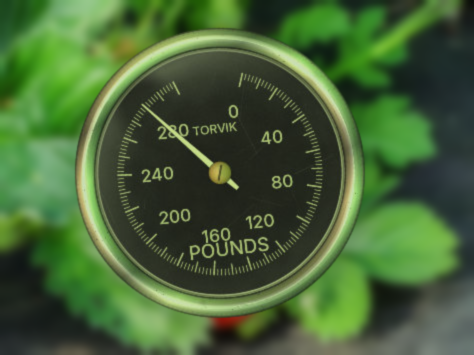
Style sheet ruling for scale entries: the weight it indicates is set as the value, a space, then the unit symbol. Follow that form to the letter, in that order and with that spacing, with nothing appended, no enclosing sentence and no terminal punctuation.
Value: 280 lb
